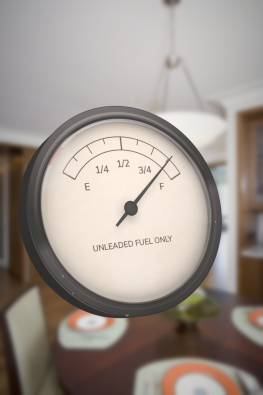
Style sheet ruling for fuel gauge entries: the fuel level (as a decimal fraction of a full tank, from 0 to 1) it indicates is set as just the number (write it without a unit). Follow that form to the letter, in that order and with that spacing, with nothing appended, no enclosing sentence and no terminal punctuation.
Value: 0.875
